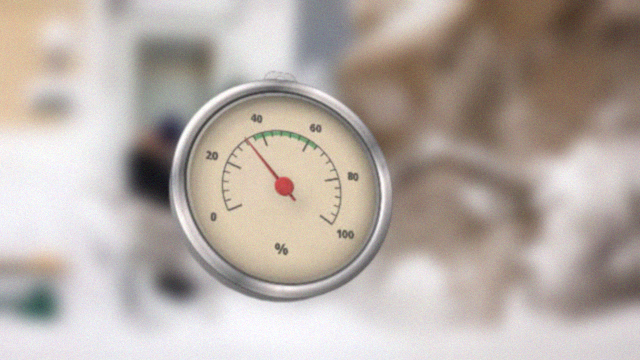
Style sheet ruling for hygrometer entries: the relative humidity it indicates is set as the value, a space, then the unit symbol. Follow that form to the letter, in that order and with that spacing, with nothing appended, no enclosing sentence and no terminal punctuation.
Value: 32 %
